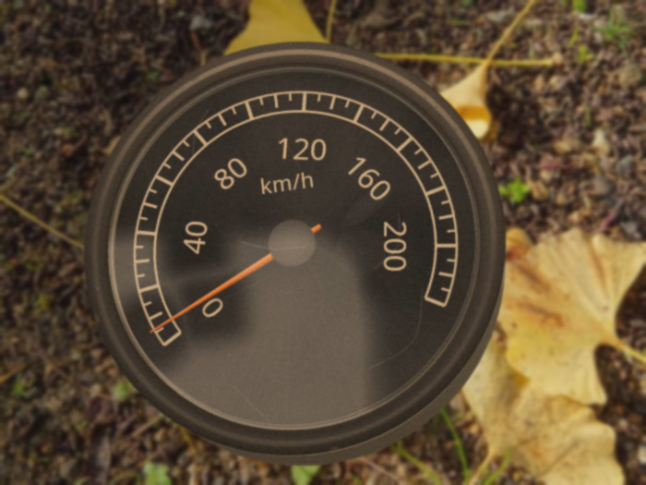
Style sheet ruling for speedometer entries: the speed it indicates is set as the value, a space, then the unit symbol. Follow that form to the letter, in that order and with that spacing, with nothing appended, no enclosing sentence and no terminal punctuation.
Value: 5 km/h
